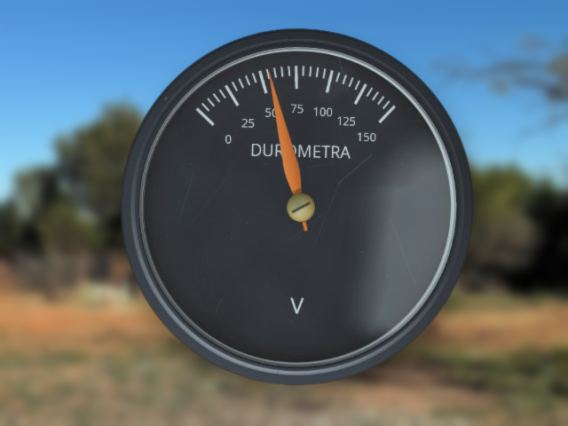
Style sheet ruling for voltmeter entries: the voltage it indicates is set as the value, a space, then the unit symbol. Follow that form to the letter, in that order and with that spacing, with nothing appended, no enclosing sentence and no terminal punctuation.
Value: 55 V
